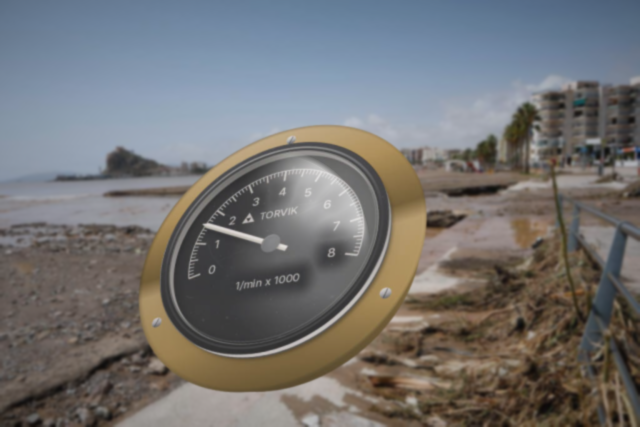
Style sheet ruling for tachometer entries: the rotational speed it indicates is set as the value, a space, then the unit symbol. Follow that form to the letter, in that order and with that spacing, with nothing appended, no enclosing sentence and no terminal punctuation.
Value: 1500 rpm
